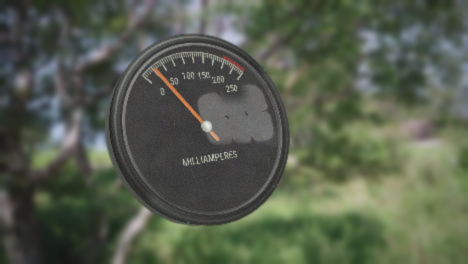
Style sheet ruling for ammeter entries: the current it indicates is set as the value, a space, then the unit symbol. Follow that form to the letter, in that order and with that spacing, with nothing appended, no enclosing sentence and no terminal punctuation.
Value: 25 mA
